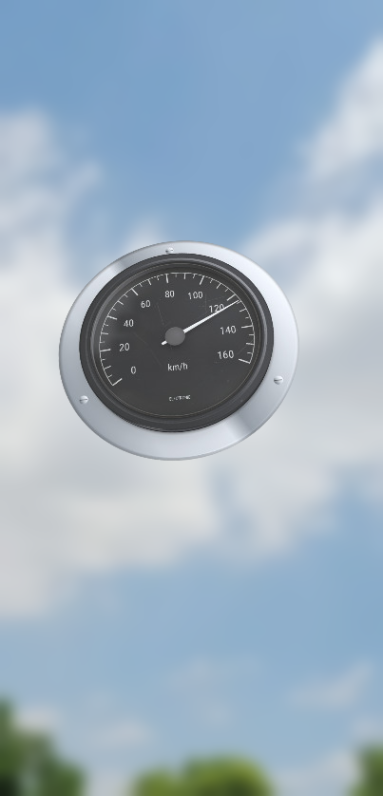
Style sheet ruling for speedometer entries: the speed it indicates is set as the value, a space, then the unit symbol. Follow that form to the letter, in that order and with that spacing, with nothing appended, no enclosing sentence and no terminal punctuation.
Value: 125 km/h
